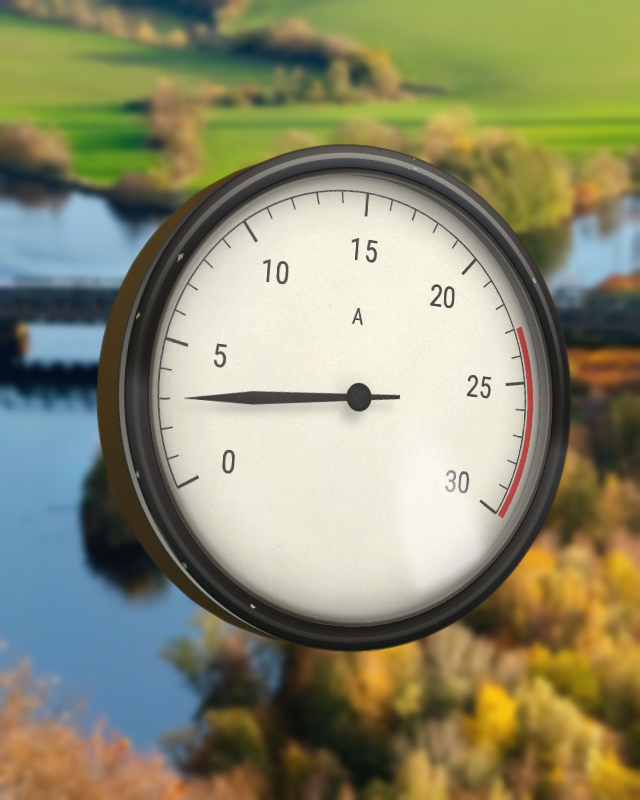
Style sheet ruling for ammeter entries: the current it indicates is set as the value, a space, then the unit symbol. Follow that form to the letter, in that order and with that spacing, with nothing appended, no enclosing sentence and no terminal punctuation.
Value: 3 A
